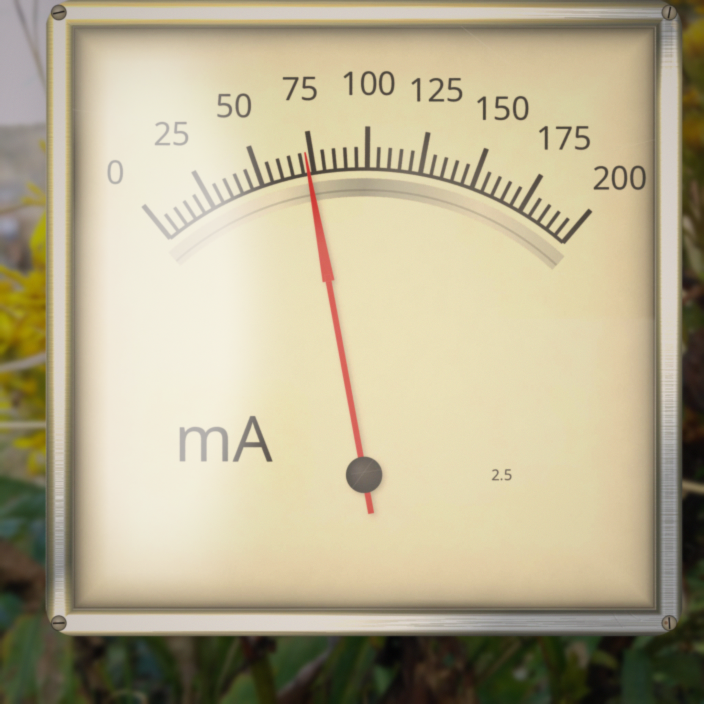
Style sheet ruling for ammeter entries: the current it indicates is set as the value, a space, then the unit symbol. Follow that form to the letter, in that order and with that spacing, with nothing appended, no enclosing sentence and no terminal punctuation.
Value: 72.5 mA
